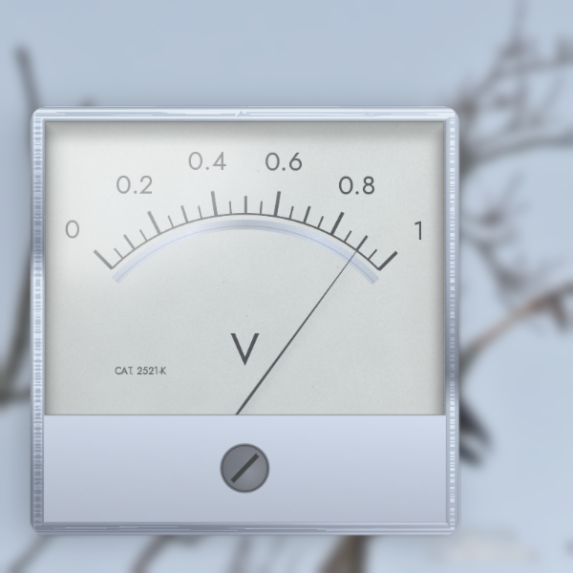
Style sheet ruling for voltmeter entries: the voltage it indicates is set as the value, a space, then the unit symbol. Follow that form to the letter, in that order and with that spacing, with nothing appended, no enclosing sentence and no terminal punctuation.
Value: 0.9 V
